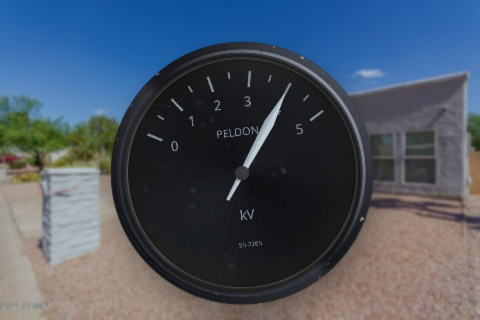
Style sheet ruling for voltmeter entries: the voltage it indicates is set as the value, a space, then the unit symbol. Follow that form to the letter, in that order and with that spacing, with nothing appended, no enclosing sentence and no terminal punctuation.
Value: 4 kV
